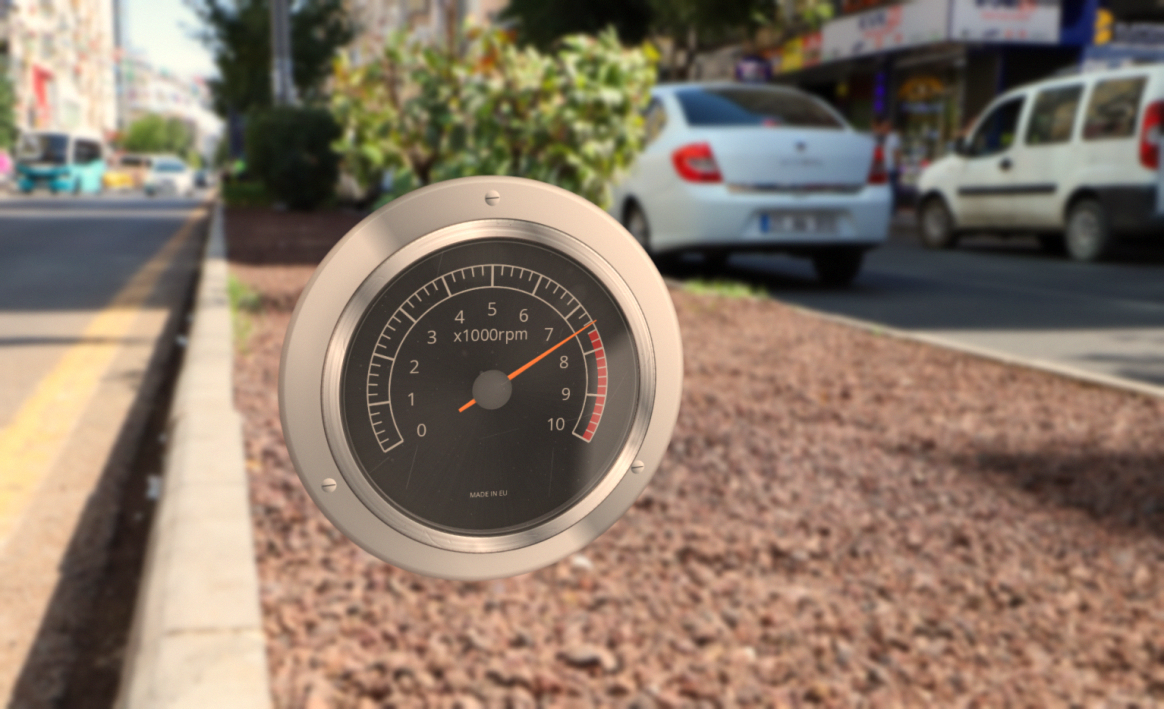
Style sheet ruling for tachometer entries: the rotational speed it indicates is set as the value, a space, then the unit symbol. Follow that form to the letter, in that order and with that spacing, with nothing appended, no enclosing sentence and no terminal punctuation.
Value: 7400 rpm
